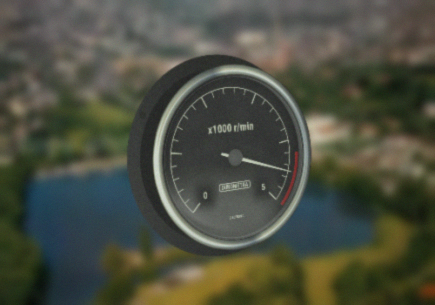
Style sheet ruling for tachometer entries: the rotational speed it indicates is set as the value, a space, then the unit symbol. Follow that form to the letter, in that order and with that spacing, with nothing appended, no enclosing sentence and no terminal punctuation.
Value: 4500 rpm
